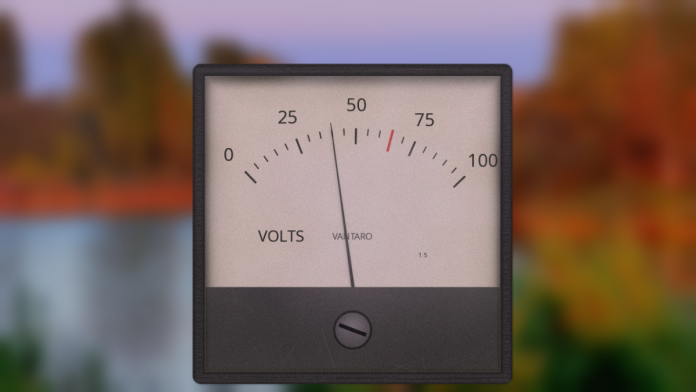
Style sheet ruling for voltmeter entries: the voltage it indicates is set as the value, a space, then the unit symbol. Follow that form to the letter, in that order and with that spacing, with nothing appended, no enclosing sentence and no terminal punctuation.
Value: 40 V
